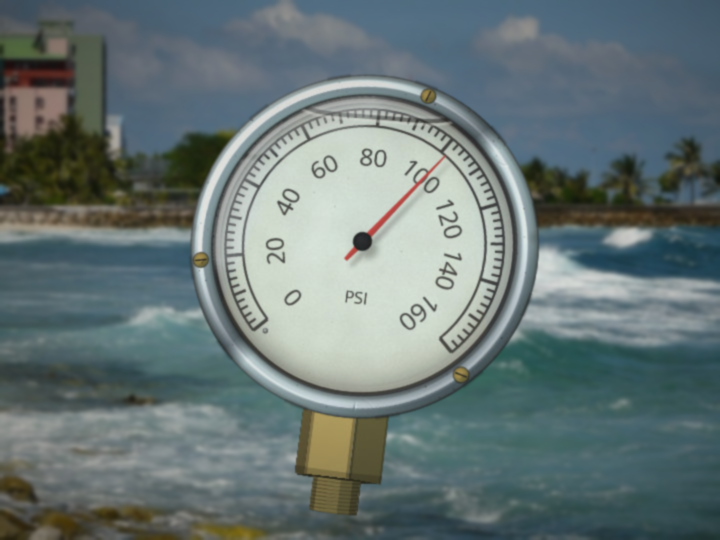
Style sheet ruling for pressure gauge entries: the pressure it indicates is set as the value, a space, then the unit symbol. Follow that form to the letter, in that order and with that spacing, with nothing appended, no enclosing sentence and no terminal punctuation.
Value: 102 psi
